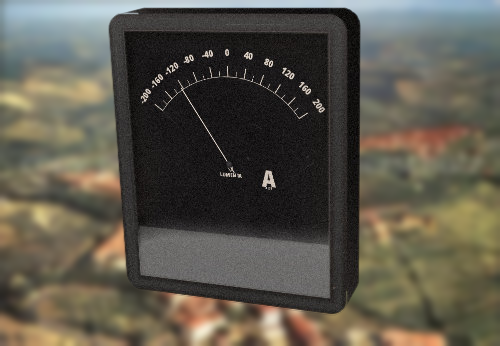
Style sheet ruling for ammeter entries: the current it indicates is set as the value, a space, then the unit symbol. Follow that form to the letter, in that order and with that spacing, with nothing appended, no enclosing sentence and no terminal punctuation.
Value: -120 A
